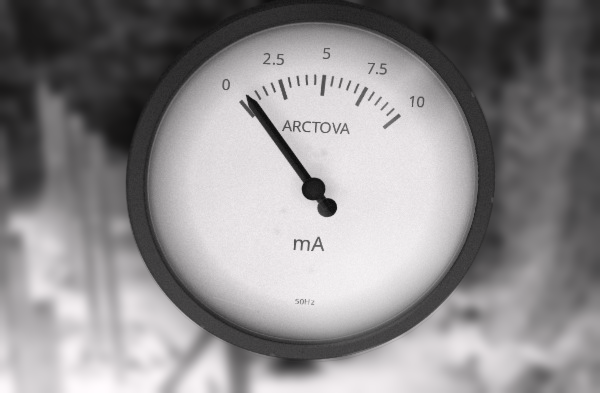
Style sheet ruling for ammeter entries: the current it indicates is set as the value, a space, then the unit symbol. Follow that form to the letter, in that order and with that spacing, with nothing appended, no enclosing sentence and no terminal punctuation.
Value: 0.5 mA
